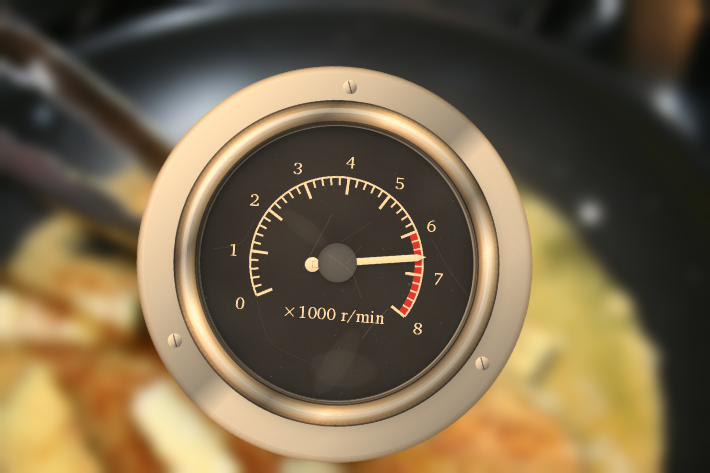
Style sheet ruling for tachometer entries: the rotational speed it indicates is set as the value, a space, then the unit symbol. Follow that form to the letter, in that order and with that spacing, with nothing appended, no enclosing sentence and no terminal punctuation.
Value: 6600 rpm
